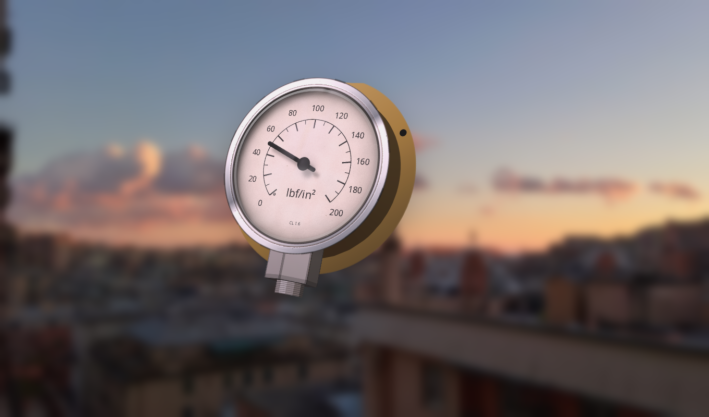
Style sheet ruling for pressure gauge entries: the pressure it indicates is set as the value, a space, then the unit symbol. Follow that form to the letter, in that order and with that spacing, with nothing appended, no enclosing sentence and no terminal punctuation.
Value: 50 psi
